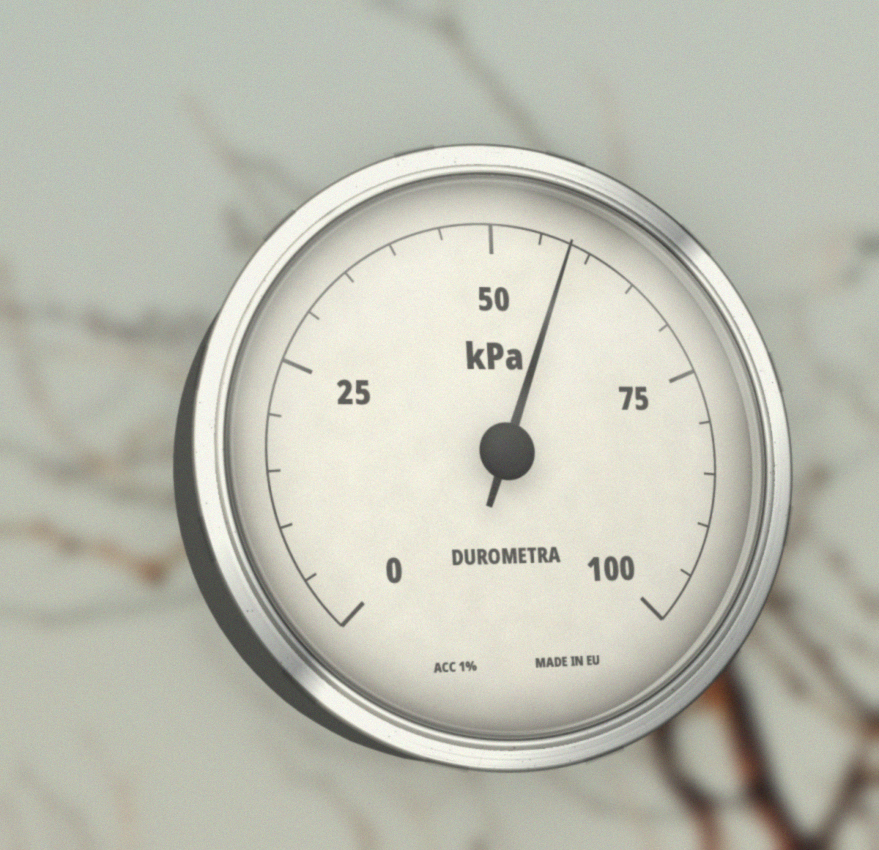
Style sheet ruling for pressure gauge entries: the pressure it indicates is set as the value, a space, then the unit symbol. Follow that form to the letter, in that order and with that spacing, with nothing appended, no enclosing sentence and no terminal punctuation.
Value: 57.5 kPa
